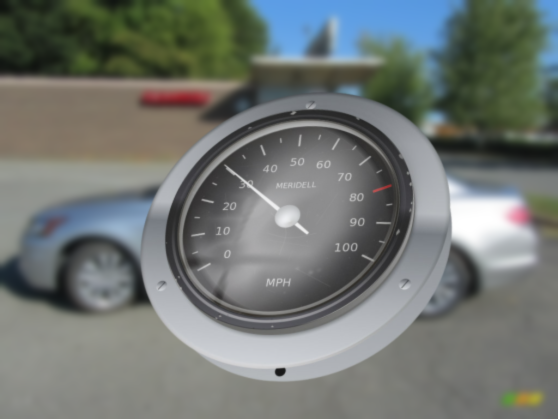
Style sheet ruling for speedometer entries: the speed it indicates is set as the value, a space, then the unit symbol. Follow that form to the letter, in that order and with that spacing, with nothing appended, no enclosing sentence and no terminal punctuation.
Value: 30 mph
